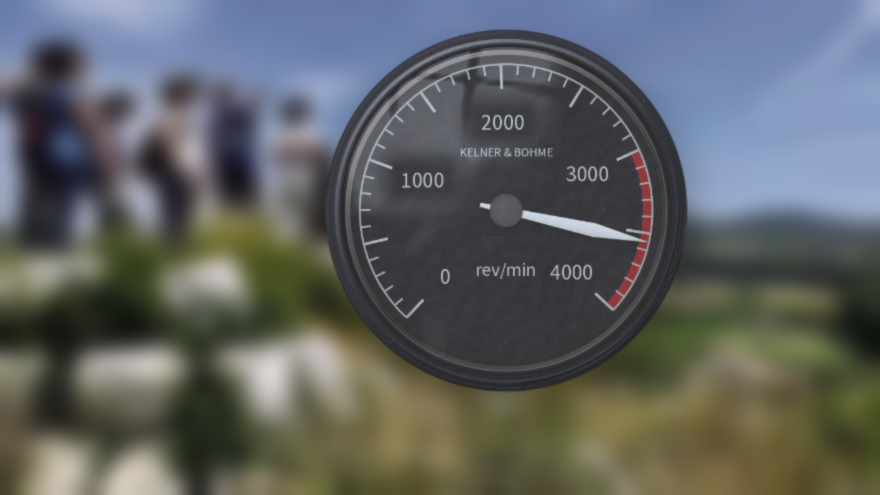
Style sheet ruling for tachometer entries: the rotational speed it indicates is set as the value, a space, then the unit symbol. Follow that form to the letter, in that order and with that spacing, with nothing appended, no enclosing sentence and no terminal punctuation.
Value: 3550 rpm
